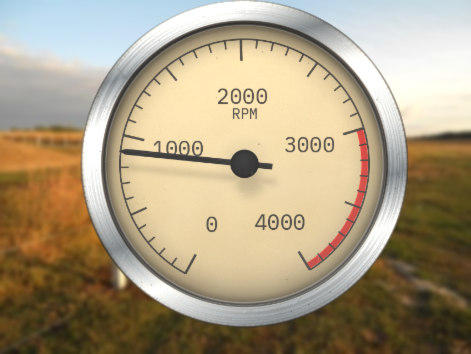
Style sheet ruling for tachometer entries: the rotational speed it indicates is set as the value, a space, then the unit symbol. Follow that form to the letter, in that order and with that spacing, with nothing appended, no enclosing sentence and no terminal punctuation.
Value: 900 rpm
